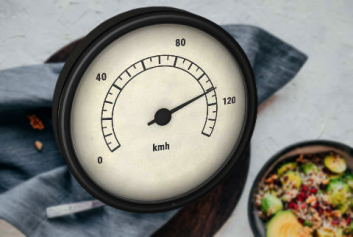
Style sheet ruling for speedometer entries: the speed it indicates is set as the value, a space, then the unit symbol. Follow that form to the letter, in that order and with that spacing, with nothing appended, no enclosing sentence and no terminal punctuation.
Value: 110 km/h
